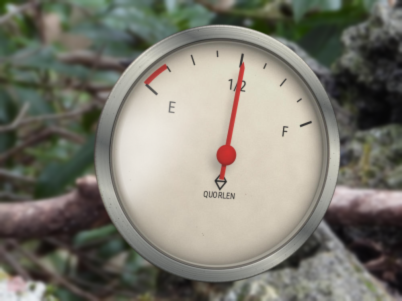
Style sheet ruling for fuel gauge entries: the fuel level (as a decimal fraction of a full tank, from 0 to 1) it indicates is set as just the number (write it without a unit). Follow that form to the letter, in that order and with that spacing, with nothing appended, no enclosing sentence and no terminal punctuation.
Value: 0.5
